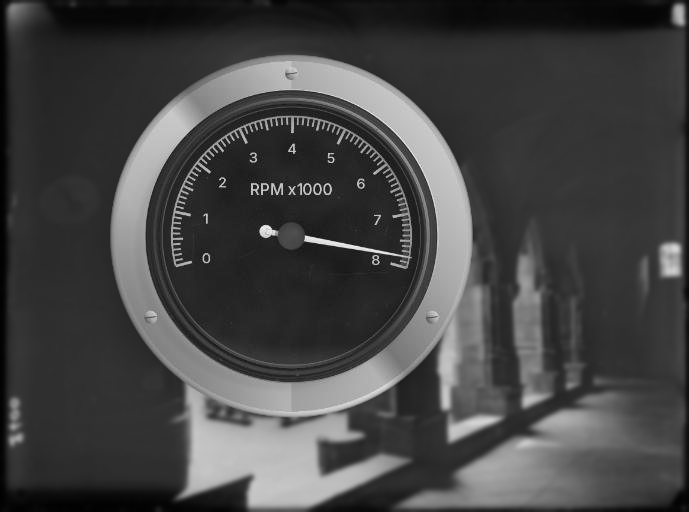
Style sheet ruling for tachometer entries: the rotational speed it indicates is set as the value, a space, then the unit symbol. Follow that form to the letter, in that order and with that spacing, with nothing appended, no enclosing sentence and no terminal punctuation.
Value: 7800 rpm
